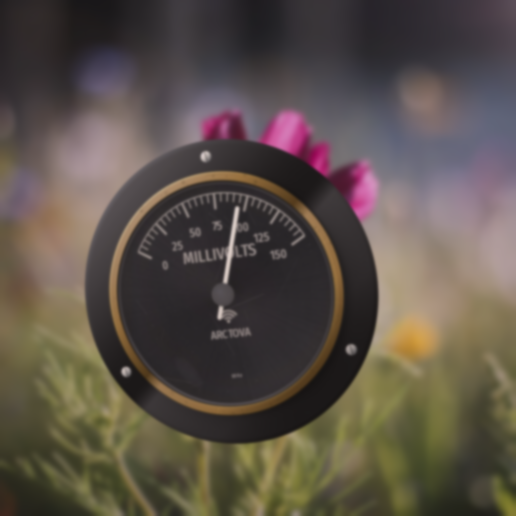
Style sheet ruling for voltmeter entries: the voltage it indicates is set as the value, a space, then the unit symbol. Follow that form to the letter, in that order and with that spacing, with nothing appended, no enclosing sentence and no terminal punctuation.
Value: 95 mV
